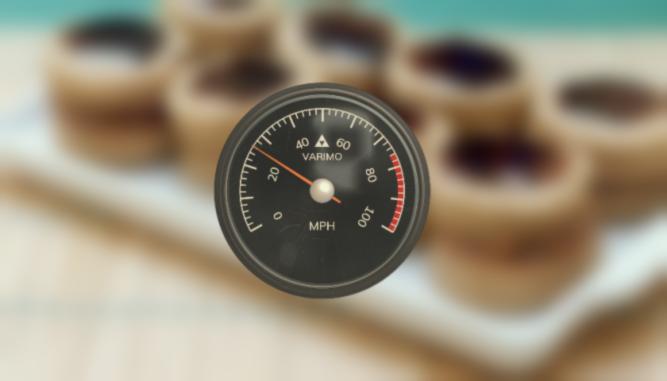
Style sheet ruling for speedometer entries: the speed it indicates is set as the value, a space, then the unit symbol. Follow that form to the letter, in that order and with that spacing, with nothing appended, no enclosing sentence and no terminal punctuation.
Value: 26 mph
